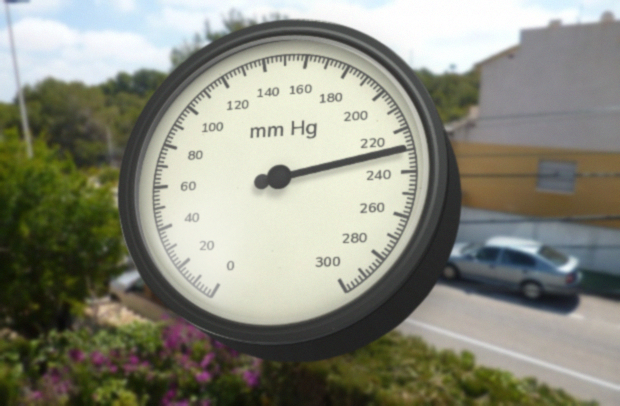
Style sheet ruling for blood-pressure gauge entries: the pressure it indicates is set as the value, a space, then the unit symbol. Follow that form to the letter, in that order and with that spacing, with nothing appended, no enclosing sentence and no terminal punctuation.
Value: 230 mmHg
